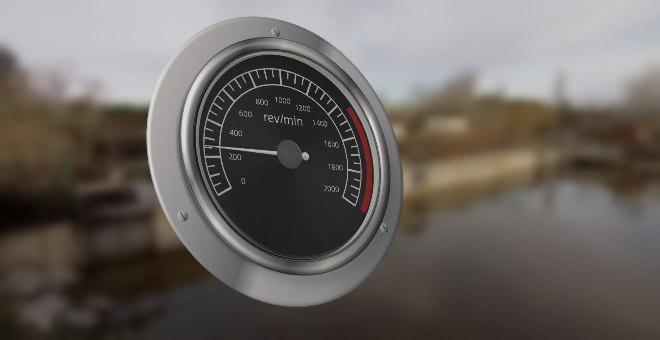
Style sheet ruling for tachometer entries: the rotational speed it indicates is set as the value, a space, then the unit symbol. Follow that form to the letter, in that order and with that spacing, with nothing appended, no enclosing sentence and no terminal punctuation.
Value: 250 rpm
